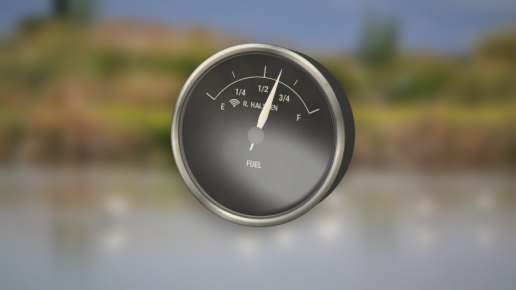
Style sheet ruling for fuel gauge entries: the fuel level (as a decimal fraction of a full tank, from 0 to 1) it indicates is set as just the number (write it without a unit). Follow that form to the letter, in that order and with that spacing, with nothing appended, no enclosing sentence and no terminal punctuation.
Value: 0.625
